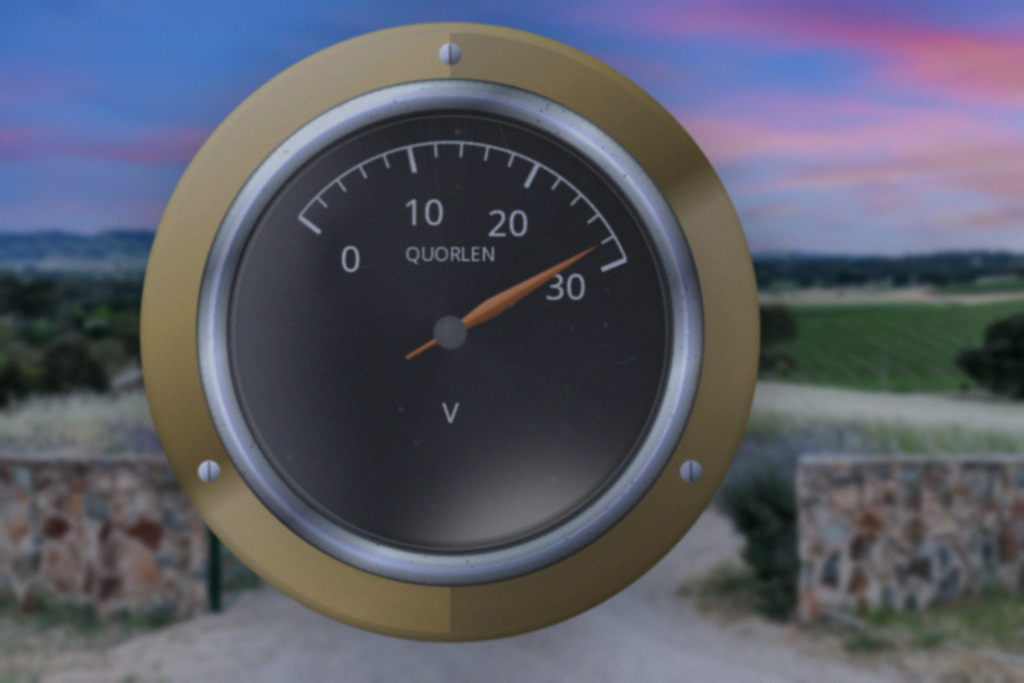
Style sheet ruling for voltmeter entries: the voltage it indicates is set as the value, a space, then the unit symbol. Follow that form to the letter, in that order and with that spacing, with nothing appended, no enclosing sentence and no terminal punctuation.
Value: 28 V
